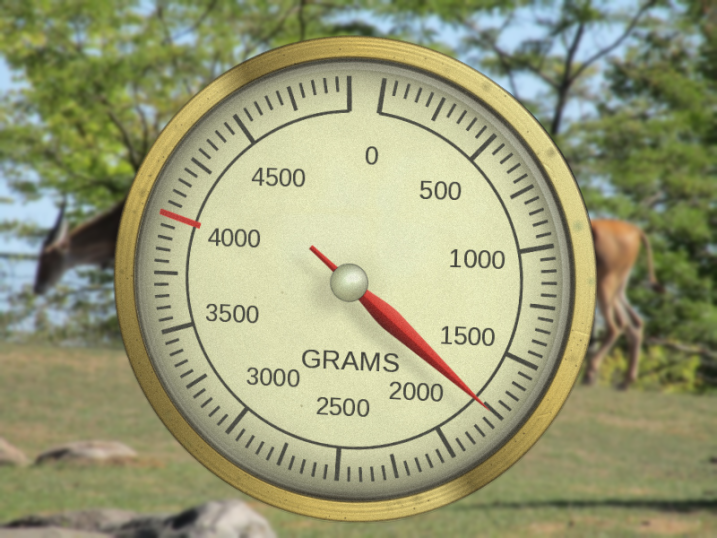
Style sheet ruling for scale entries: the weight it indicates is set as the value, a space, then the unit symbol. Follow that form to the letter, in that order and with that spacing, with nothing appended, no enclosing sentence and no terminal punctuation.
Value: 1750 g
